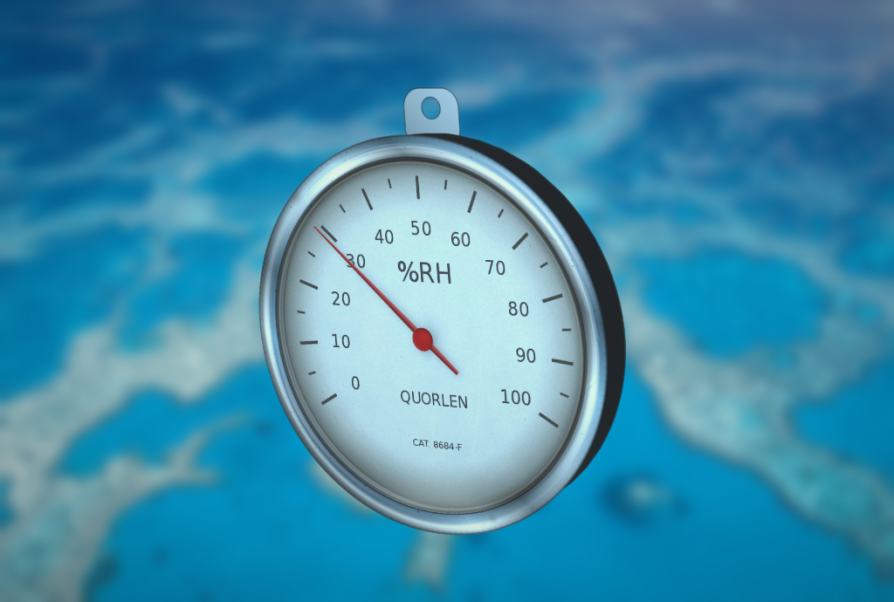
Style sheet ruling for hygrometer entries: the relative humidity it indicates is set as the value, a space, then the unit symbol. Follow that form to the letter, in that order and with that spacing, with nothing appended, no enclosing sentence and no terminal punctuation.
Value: 30 %
